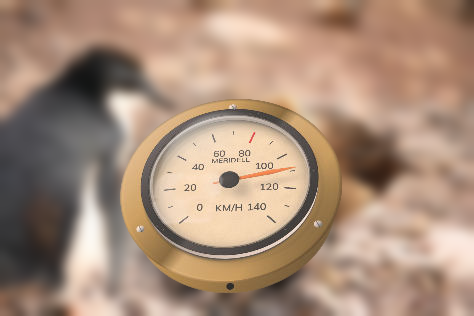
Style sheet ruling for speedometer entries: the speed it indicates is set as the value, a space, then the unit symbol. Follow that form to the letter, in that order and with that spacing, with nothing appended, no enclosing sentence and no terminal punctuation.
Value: 110 km/h
